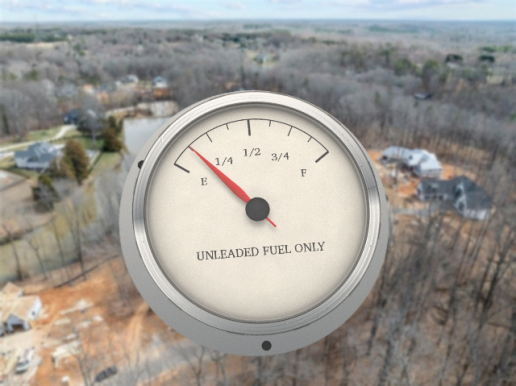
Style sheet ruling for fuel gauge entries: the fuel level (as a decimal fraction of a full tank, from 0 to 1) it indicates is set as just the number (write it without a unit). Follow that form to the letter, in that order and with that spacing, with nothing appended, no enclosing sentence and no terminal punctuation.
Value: 0.125
